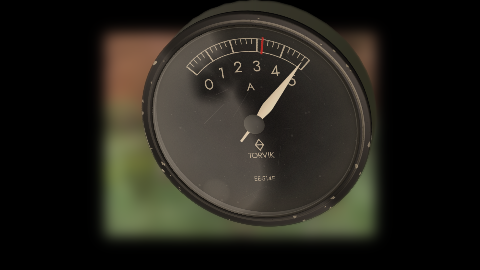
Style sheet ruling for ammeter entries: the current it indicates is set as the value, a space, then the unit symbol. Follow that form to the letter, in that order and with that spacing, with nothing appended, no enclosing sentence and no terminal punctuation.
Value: 4.8 A
